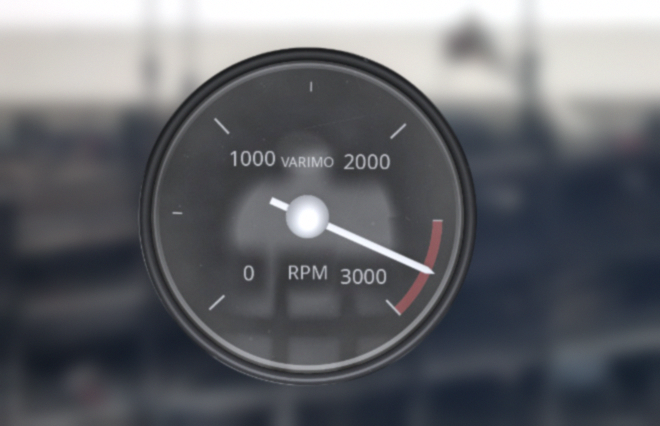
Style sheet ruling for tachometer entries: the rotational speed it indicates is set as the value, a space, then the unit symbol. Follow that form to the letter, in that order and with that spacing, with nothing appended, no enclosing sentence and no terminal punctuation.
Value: 2750 rpm
